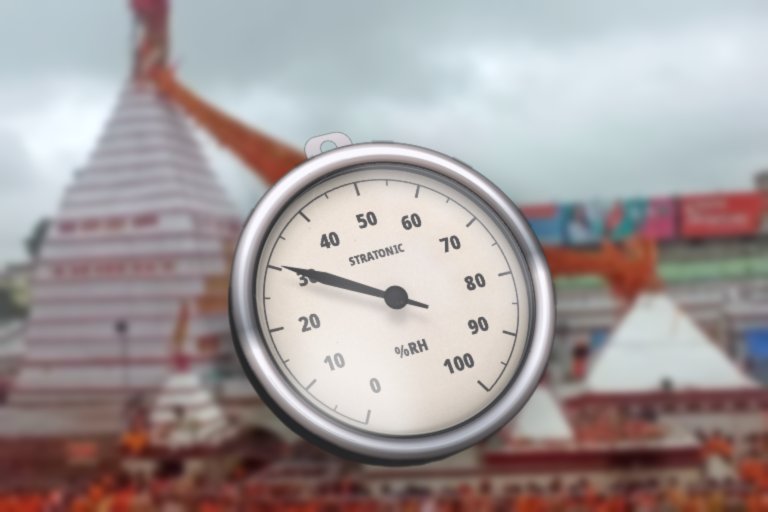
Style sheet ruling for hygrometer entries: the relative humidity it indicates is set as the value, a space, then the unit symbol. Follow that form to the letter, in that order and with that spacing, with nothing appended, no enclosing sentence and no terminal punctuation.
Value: 30 %
